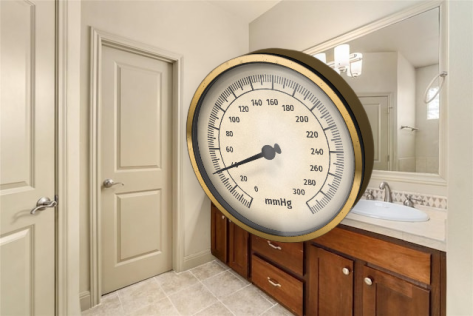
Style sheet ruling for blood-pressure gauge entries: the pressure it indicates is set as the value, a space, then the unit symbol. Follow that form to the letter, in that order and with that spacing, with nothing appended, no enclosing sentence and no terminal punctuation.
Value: 40 mmHg
